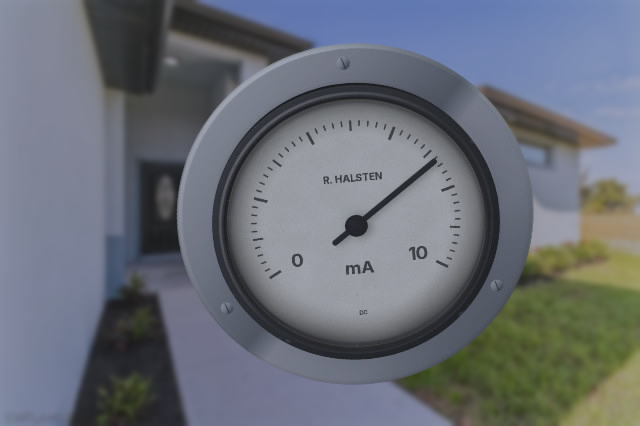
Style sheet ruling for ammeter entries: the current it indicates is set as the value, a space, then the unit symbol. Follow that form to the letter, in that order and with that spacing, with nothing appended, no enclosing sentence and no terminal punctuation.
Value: 7.2 mA
